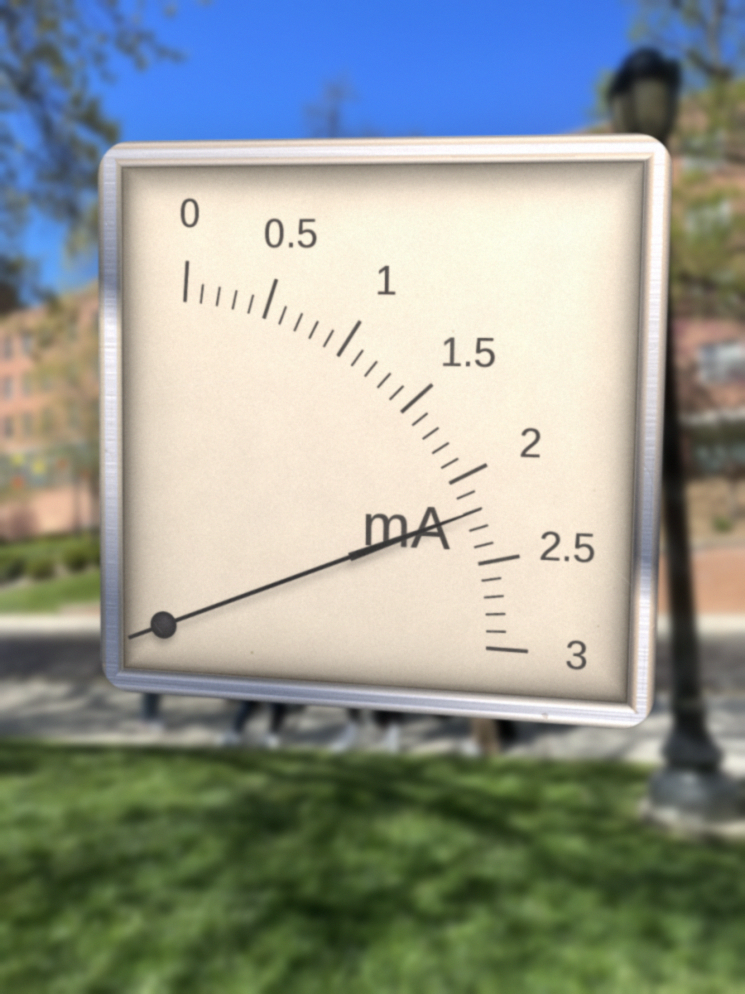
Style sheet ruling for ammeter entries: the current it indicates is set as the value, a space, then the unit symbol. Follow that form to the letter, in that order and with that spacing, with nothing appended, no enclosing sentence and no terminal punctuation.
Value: 2.2 mA
